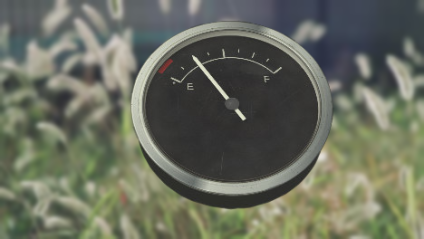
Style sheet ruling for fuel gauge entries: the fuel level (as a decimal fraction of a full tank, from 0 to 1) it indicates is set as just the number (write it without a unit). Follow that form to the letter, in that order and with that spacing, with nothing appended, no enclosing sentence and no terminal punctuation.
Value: 0.25
